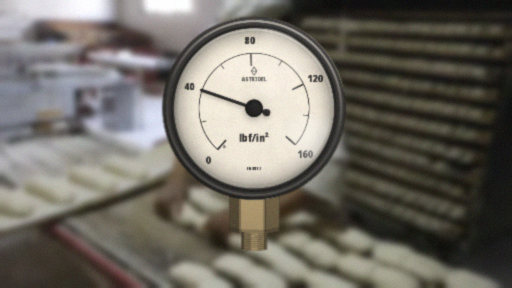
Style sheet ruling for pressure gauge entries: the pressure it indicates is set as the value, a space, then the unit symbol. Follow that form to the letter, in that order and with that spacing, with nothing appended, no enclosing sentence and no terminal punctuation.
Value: 40 psi
